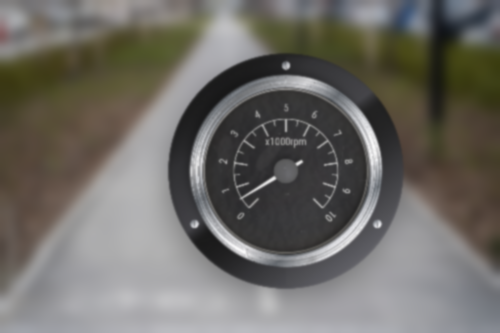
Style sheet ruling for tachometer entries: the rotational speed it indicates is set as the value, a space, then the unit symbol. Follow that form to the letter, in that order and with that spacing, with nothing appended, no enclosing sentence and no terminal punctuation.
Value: 500 rpm
